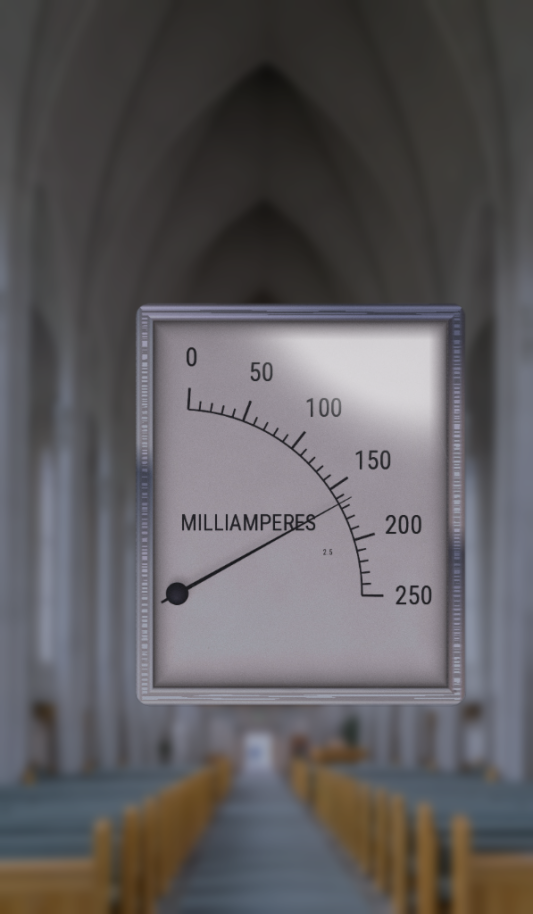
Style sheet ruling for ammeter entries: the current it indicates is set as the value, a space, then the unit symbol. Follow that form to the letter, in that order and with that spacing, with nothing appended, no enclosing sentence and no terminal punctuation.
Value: 165 mA
